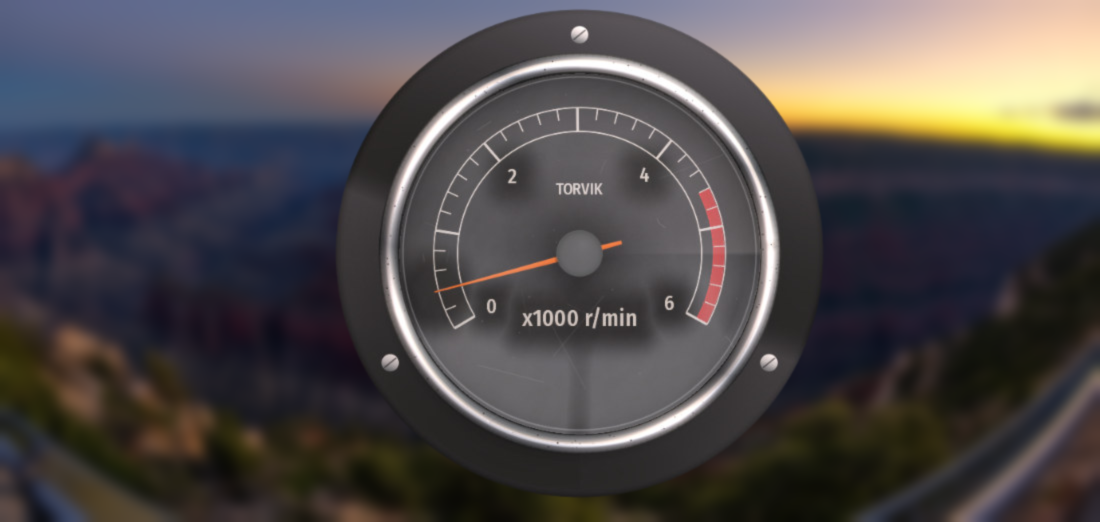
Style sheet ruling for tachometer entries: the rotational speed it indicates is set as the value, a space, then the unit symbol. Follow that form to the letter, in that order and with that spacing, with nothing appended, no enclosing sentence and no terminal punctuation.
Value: 400 rpm
